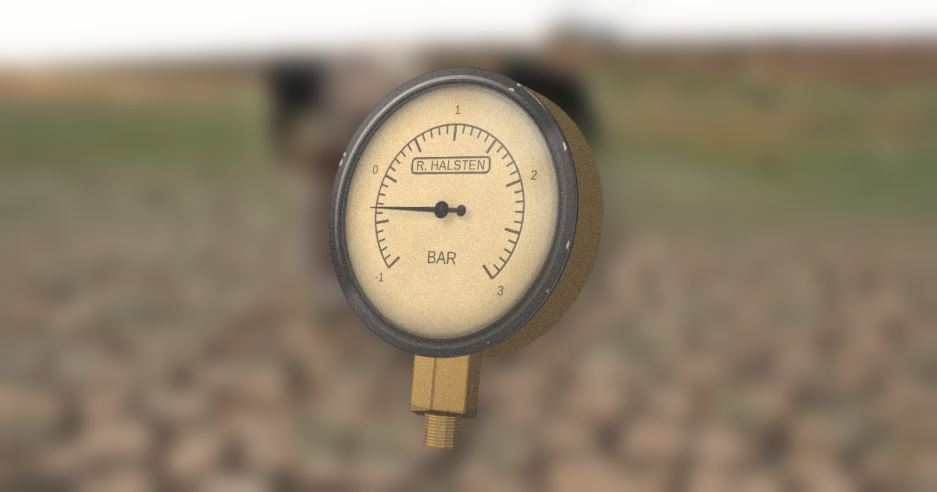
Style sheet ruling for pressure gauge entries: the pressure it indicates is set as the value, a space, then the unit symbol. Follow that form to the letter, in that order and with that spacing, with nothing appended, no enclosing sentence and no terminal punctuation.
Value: -0.35 bar
